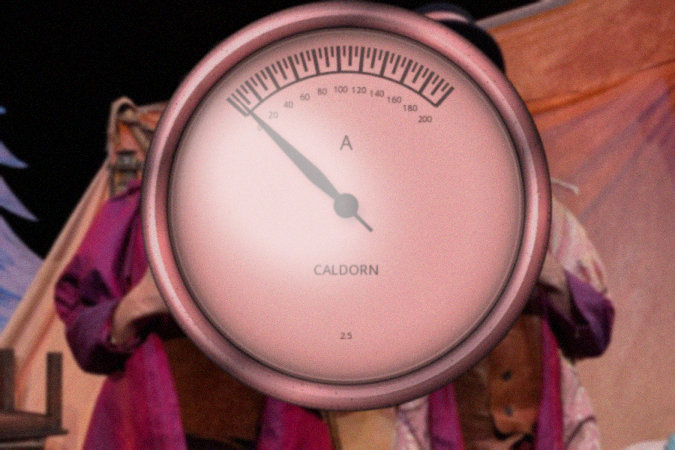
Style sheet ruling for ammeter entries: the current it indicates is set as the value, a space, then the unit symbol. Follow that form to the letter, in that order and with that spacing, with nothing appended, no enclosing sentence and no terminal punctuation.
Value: 5 A
